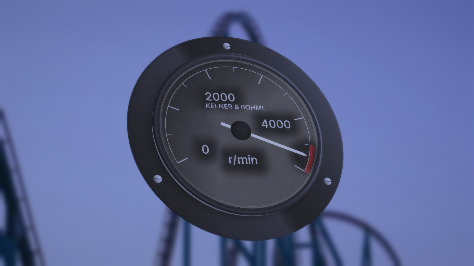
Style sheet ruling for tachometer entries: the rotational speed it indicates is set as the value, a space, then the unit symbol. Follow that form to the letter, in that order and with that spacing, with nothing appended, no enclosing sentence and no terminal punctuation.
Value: 4750 rpm
